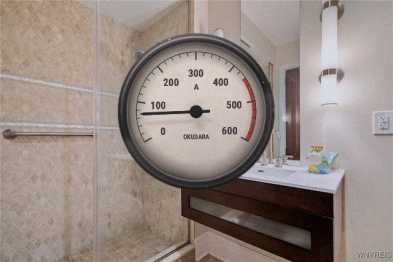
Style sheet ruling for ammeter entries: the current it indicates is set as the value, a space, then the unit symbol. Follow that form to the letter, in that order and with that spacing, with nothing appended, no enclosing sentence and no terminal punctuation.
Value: 70 A
